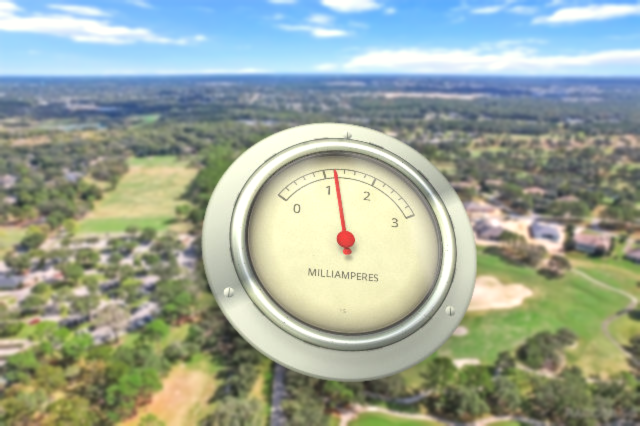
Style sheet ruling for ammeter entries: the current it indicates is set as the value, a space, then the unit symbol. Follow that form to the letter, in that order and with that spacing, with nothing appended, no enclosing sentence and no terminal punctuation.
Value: 1.2 mA
